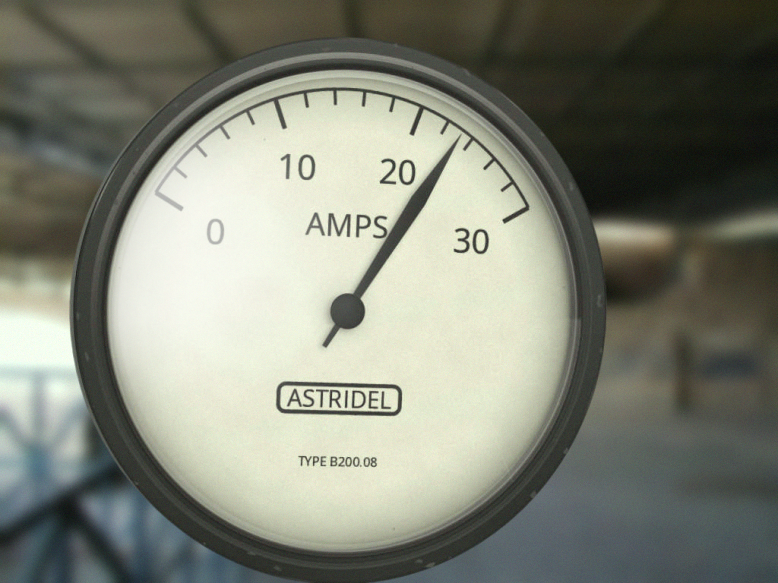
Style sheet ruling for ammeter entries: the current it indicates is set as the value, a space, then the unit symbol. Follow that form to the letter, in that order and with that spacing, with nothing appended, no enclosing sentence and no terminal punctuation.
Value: 23 A
